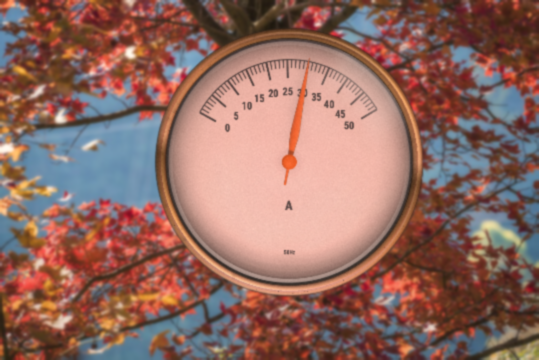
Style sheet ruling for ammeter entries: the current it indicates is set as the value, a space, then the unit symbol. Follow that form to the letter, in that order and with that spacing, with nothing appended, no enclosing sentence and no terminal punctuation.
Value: 30 A
